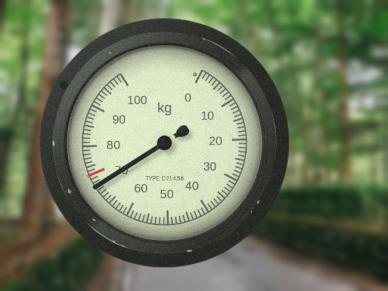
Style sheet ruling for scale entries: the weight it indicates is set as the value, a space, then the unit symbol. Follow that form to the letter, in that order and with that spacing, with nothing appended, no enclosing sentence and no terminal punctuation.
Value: 70 kg
